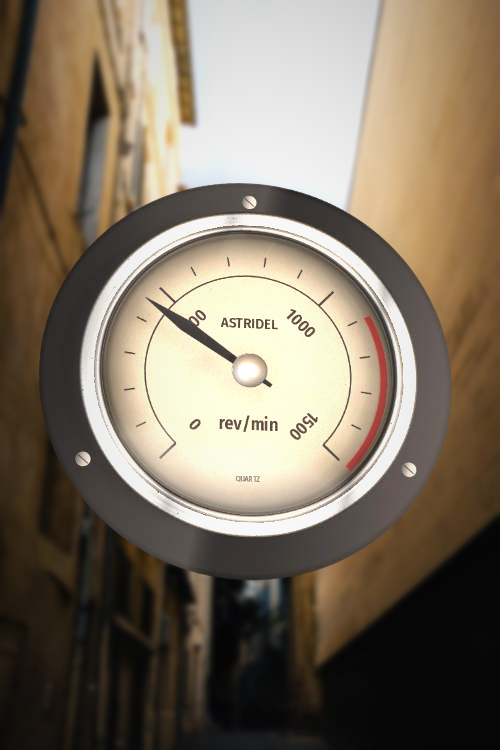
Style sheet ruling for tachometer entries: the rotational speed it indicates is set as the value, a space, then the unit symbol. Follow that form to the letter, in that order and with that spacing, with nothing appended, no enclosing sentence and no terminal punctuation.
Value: 450 rpm
